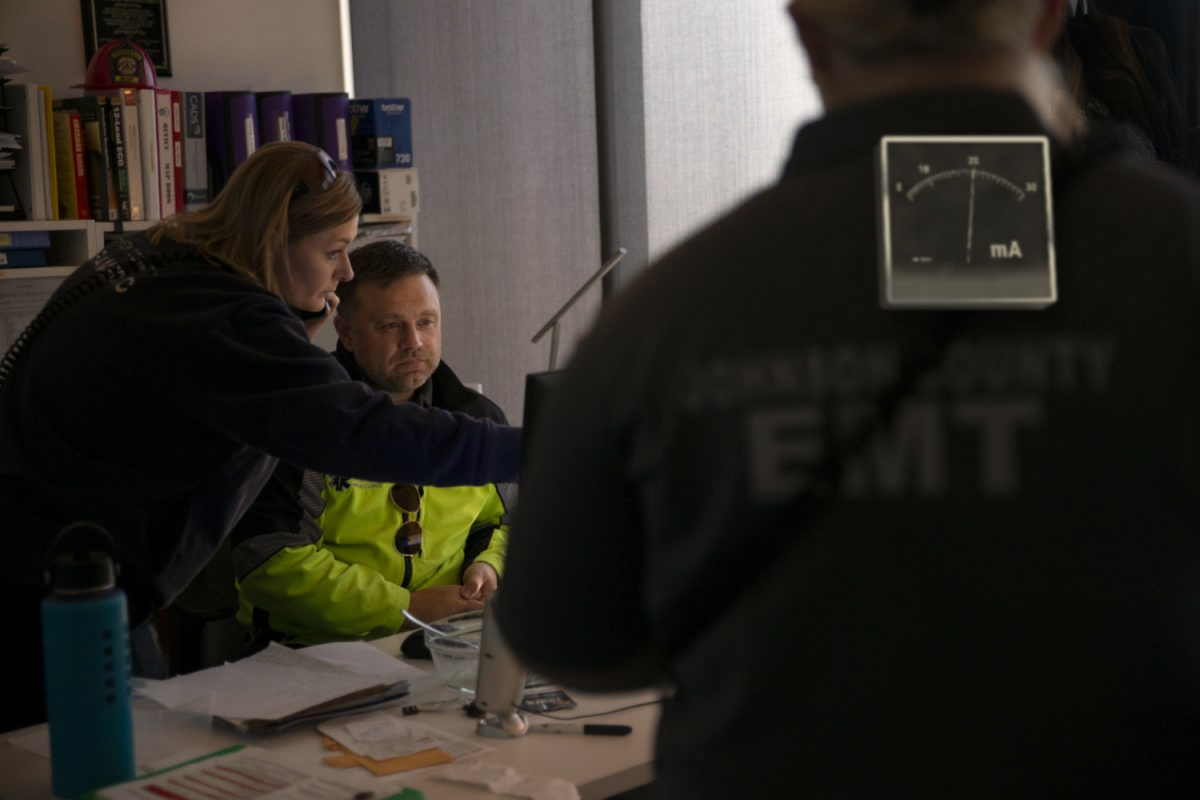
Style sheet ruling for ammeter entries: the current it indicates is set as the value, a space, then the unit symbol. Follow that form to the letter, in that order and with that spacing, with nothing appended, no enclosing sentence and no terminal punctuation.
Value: 20 mA
